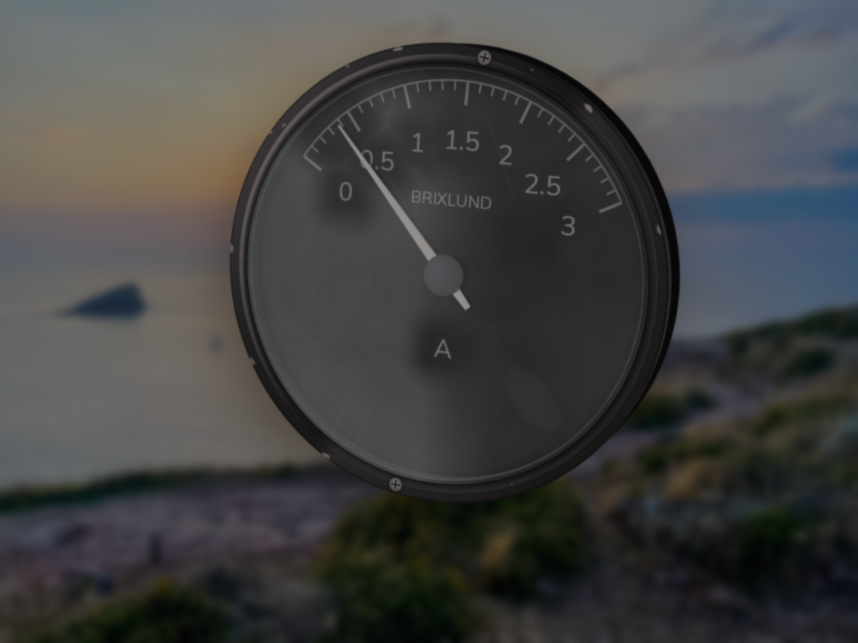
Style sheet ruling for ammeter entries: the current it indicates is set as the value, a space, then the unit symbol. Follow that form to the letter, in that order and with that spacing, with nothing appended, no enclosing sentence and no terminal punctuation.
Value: 0.4 A
